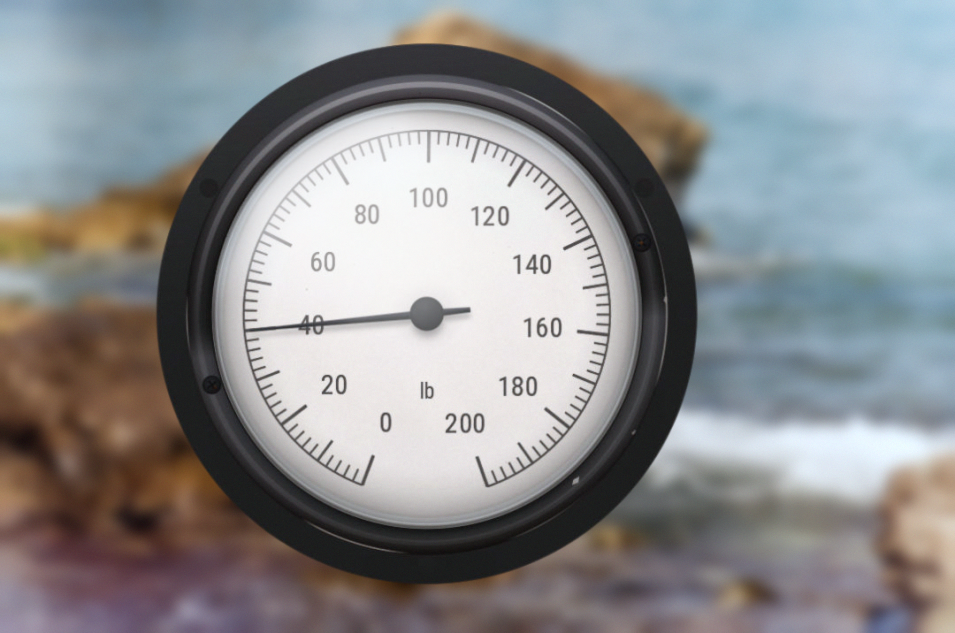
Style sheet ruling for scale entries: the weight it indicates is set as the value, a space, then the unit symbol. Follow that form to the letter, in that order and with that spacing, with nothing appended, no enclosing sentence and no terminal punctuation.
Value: 40 lb
